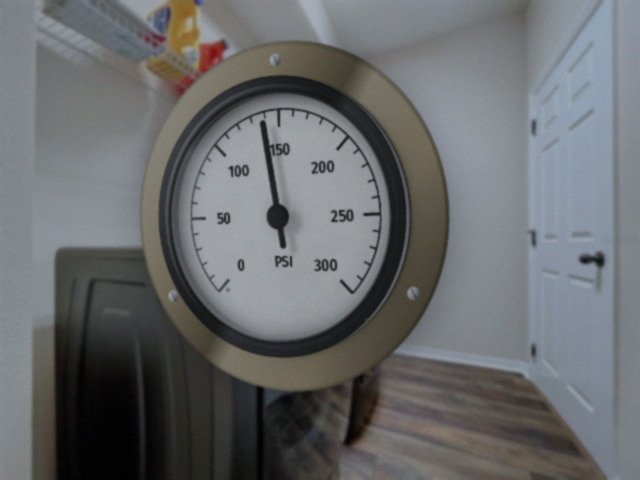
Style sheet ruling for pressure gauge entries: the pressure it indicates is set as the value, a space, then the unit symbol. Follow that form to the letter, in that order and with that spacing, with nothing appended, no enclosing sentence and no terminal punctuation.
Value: 140 psi
